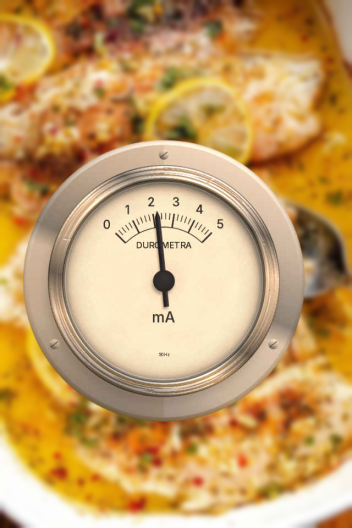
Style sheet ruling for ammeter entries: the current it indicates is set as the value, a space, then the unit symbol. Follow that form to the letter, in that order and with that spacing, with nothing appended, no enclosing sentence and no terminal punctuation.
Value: 2.2 mA
